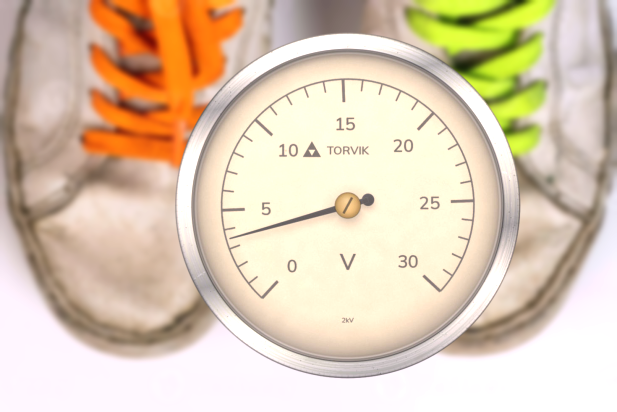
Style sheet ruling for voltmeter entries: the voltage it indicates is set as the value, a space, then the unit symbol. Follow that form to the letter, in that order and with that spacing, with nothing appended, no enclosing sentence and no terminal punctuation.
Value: 3.5 V
